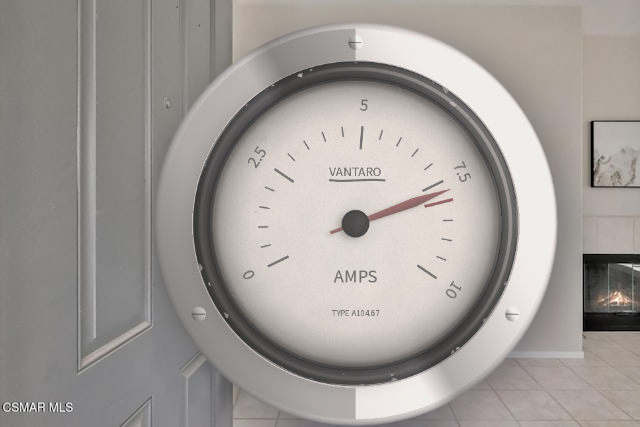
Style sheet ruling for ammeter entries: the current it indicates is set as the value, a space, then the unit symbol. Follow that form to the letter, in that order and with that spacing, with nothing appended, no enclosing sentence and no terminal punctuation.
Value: 7.75 A
